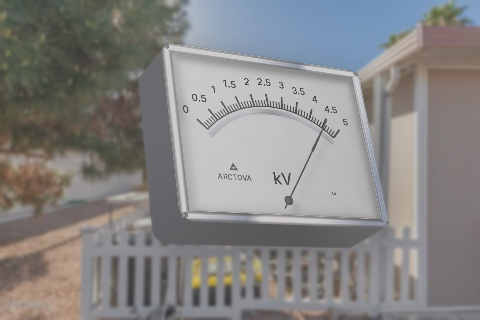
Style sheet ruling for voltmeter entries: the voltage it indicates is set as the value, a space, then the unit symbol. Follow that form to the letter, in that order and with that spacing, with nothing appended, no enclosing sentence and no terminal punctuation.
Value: 4.5 kV
